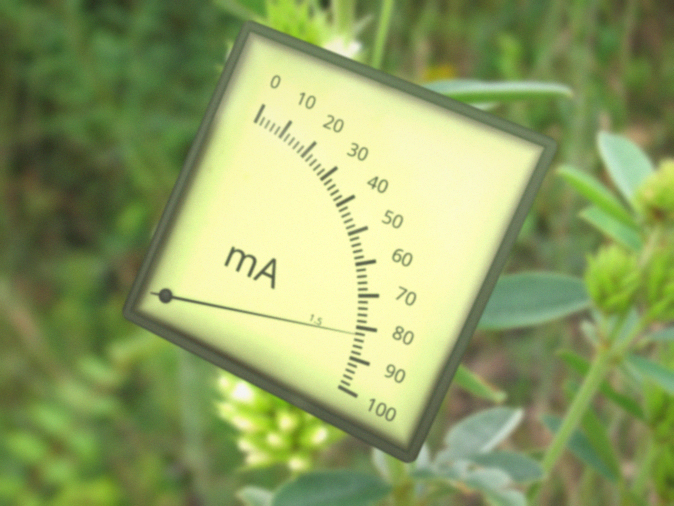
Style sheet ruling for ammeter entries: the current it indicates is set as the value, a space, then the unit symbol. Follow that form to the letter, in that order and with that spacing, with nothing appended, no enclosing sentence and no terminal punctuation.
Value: 82 mA
